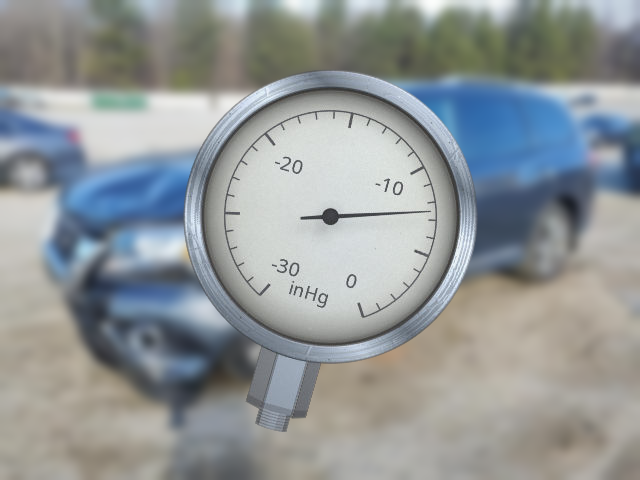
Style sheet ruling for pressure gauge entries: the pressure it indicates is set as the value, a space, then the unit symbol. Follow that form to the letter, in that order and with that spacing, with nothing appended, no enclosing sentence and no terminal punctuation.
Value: -7.5 inHg
